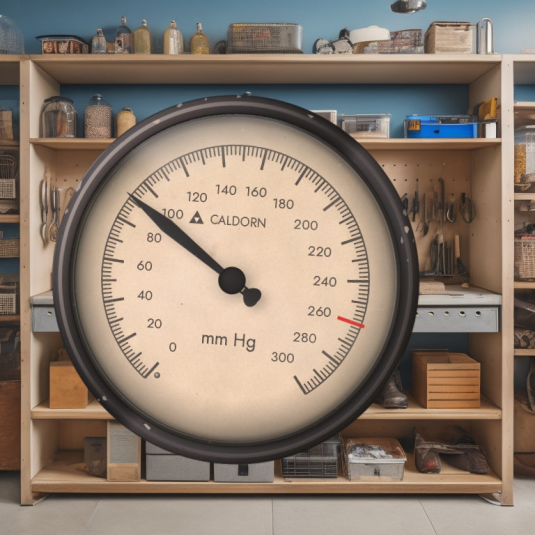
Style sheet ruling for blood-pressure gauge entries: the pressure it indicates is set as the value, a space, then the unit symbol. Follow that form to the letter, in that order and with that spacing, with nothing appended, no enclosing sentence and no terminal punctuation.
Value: 92 mmHg
